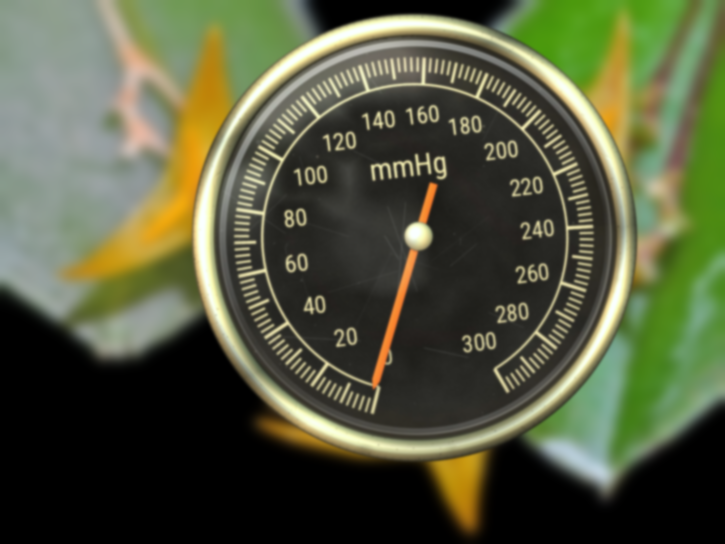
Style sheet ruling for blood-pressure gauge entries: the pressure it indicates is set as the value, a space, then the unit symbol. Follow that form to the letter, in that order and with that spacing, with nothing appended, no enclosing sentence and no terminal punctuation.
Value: 2 mmHg
